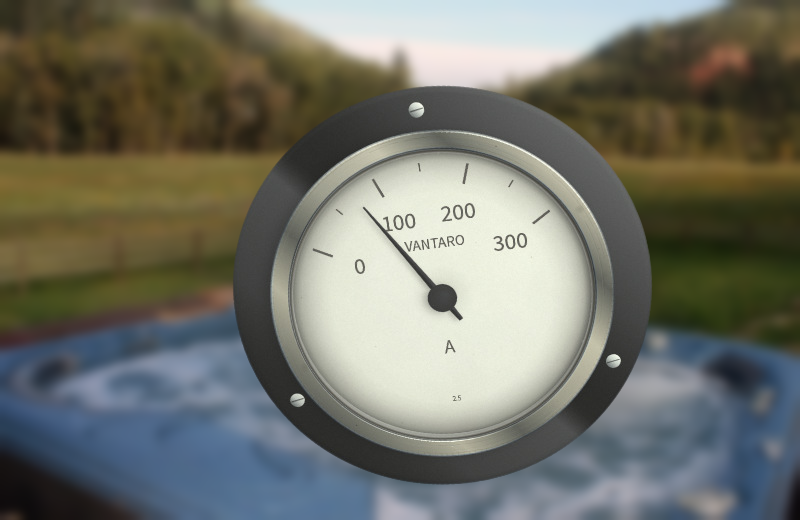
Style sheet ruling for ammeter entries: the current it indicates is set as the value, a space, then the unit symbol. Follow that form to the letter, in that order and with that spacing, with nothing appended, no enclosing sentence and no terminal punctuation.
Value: 75 A
